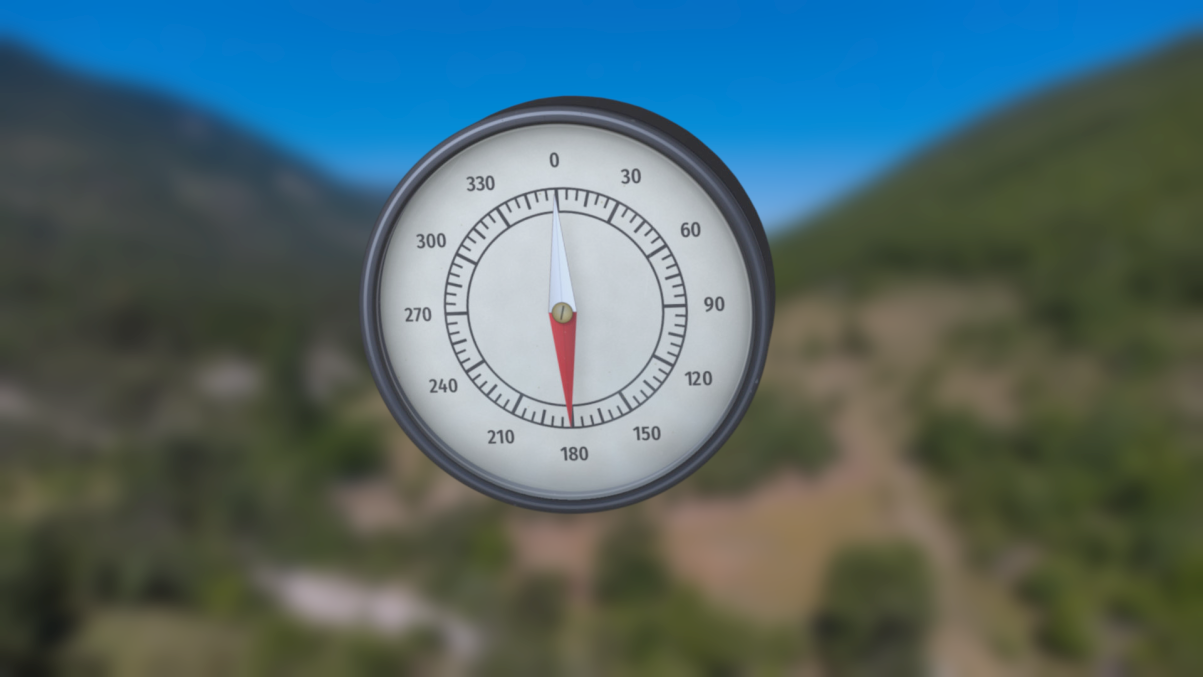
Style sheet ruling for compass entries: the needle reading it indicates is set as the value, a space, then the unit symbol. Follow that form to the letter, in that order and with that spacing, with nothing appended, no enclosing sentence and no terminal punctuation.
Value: 180 °
